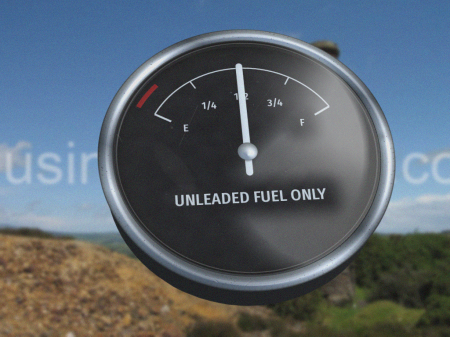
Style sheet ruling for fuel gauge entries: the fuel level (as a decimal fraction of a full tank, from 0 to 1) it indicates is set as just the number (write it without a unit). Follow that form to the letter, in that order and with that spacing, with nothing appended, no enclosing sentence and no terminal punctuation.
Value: 0.5
